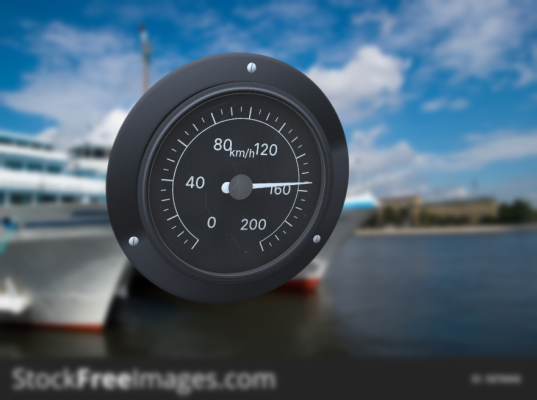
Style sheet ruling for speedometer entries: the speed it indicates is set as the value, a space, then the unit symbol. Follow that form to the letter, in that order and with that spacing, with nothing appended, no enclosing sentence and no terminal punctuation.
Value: 155 km/h
